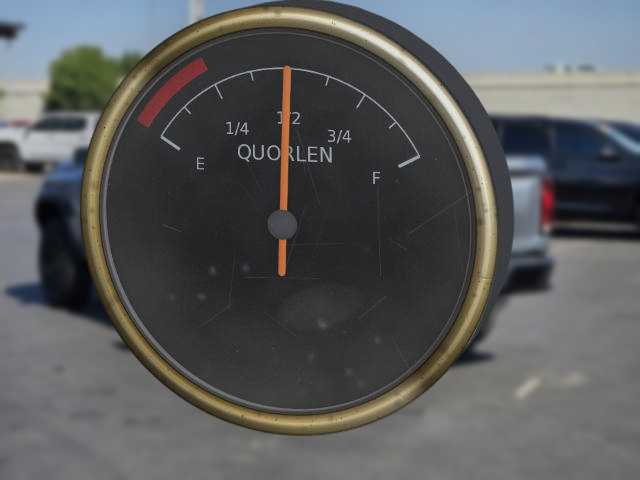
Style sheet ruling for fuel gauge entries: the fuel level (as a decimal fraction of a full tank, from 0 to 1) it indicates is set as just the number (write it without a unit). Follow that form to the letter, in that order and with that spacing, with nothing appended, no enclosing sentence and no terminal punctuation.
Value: 0.5
